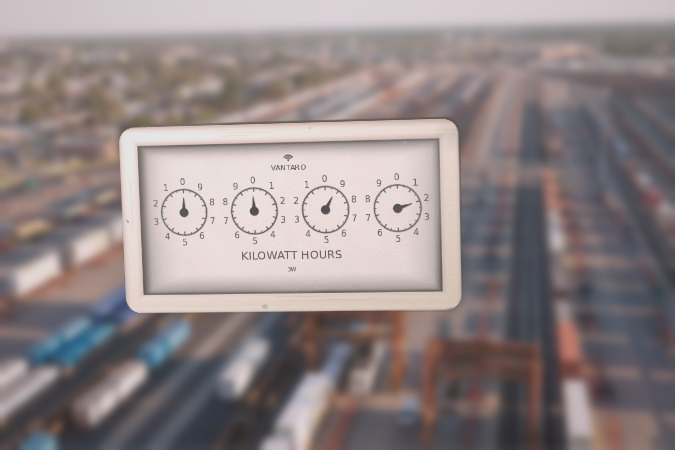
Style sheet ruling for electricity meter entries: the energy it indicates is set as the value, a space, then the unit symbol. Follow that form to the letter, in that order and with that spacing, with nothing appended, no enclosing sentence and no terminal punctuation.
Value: 9992 kWh
